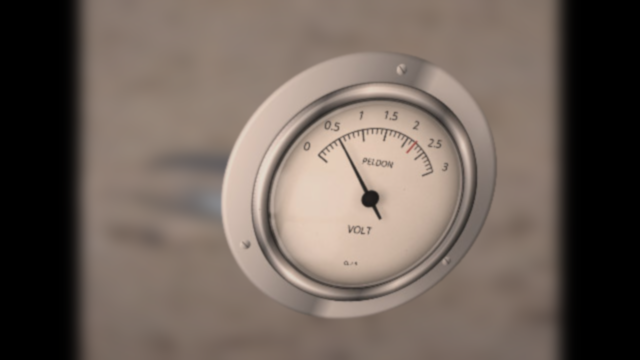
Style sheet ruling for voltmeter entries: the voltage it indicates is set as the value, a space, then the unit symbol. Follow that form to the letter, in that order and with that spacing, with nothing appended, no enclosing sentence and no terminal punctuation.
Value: 0.5 V
